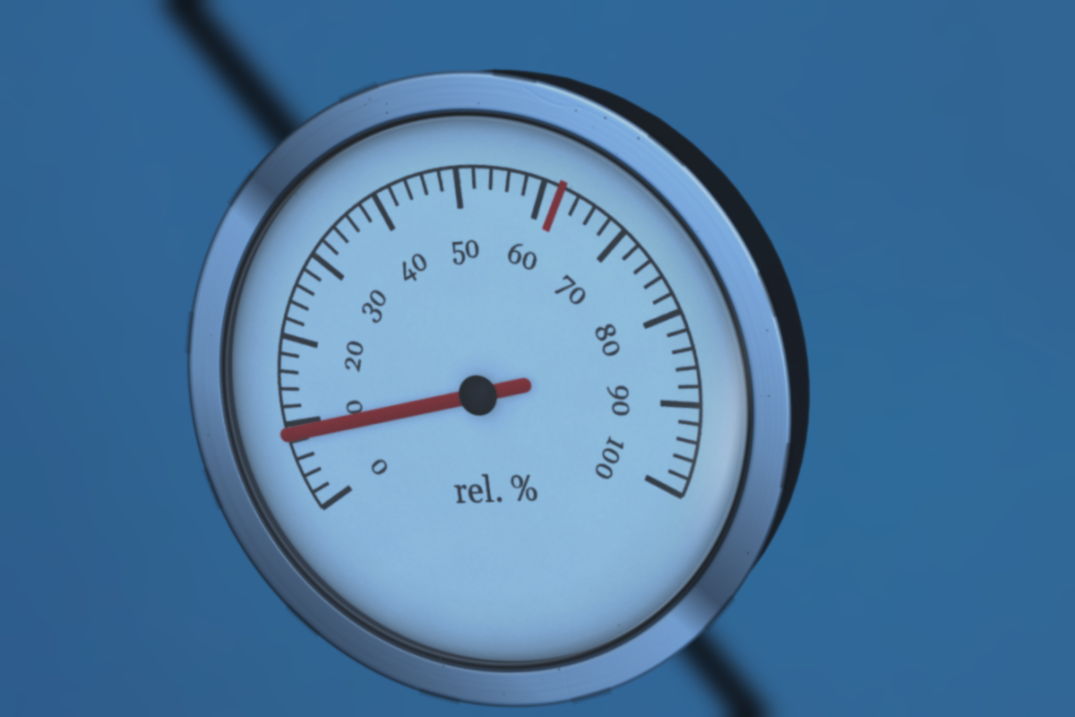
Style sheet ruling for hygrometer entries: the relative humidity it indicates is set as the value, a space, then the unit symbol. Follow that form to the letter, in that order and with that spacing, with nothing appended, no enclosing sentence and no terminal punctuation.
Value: 9 %
